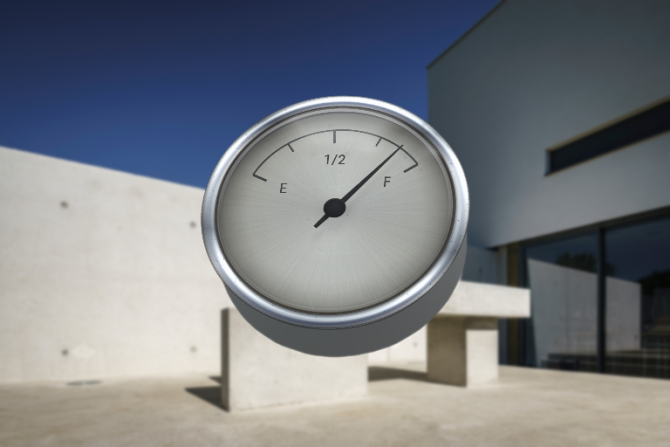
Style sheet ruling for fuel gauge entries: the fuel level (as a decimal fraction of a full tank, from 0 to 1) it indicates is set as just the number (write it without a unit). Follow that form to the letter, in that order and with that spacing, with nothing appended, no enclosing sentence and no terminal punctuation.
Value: 0.875
